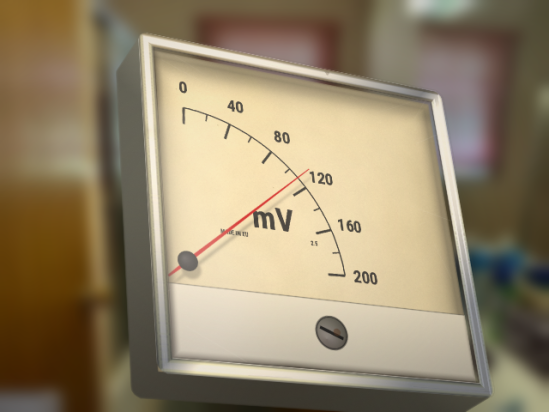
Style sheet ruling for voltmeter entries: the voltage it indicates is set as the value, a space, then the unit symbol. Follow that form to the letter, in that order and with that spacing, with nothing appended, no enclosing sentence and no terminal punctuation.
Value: 110 mV
